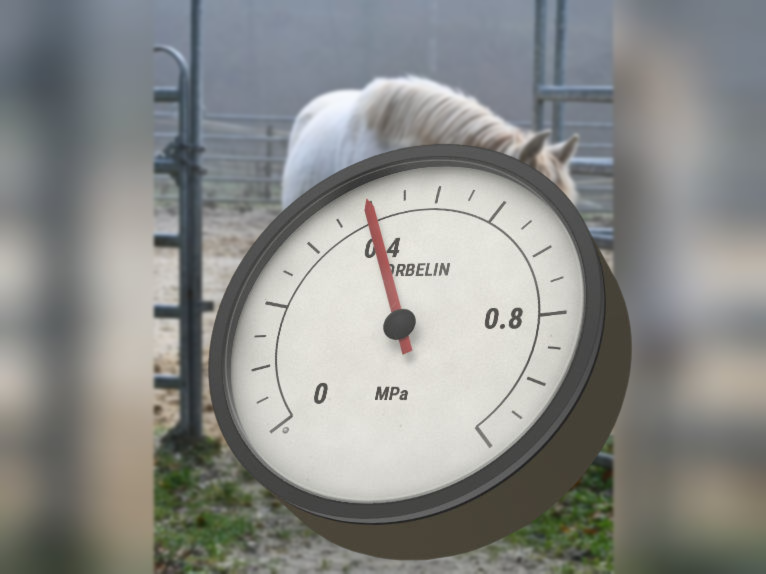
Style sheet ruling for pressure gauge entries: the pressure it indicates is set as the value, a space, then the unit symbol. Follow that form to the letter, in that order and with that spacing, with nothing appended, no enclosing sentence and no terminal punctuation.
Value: 0.4 MPa
